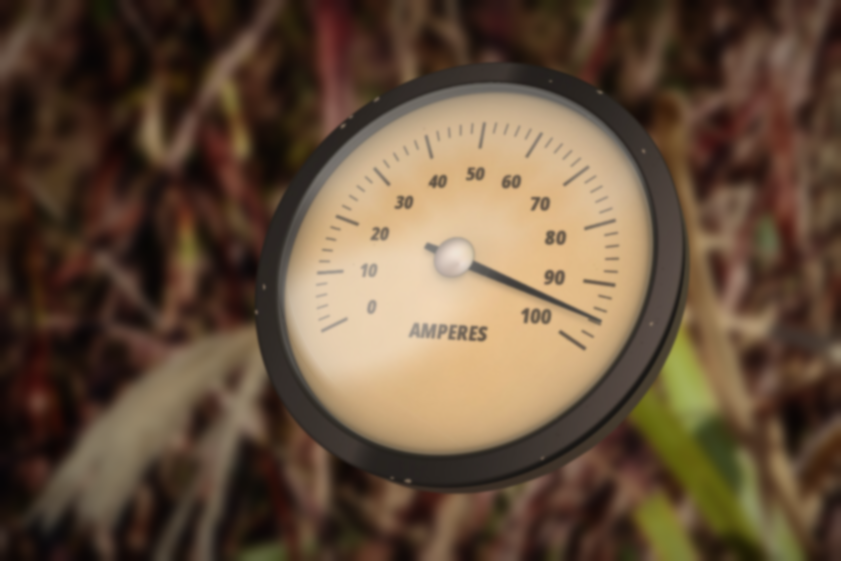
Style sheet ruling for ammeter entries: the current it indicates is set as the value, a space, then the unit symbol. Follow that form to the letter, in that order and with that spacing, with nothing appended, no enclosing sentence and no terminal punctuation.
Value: 96 A
